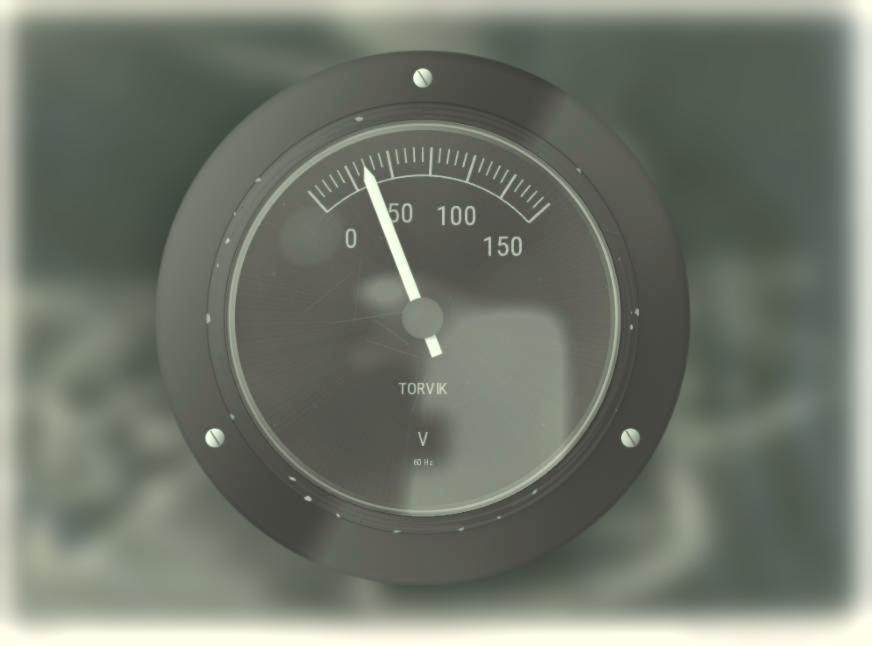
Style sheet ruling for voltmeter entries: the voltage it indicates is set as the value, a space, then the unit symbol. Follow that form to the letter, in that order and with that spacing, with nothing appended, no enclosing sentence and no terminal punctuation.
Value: 35 V
